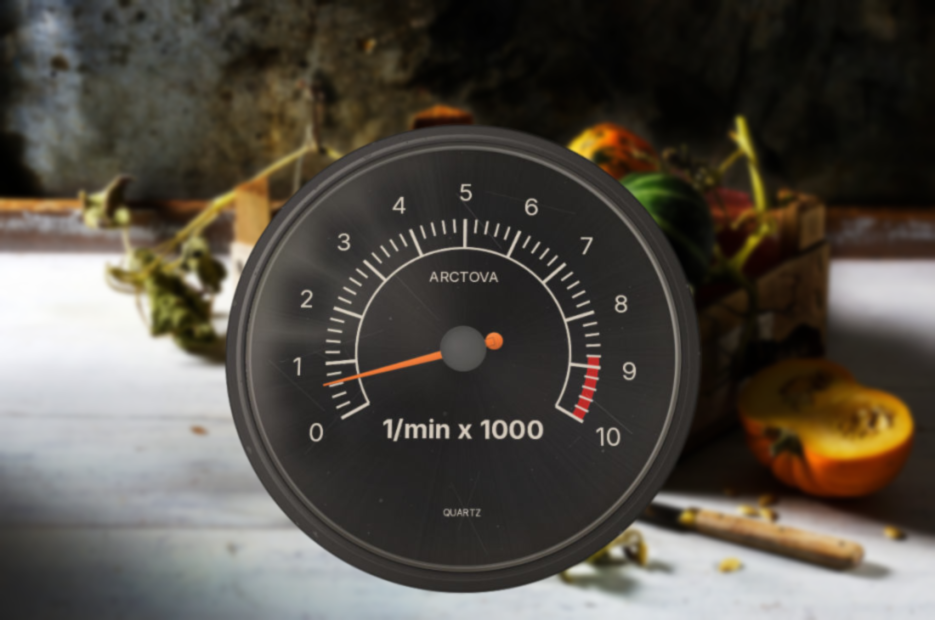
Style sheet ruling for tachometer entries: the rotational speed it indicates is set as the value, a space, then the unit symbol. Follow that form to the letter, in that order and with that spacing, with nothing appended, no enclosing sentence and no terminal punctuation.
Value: 600 rpm
